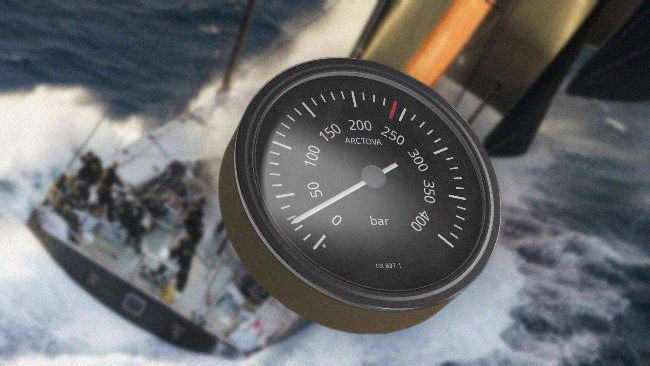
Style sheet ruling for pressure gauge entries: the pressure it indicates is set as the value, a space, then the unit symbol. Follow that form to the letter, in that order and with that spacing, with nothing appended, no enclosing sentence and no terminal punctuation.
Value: 25 bar
